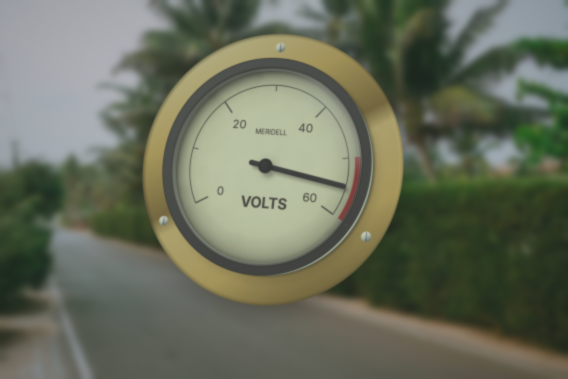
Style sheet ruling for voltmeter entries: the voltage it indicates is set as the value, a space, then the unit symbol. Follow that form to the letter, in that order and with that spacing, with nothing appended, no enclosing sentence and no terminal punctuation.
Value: 55 V
